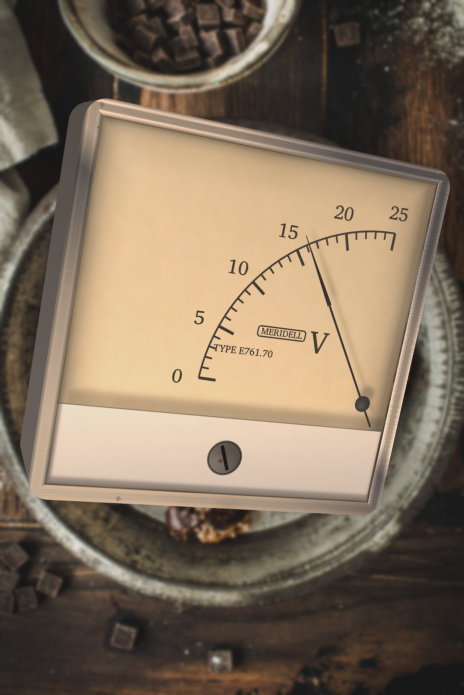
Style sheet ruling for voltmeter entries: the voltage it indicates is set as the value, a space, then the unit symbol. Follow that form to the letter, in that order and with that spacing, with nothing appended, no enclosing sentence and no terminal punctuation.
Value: 16 V
